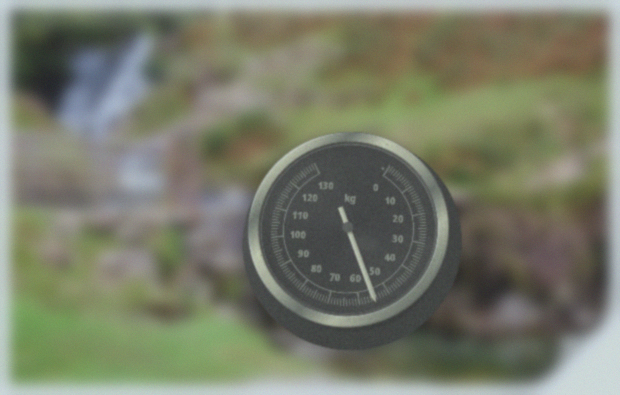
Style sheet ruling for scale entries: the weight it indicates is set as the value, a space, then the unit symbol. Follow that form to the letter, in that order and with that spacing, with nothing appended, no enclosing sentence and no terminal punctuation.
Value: 55 kg
